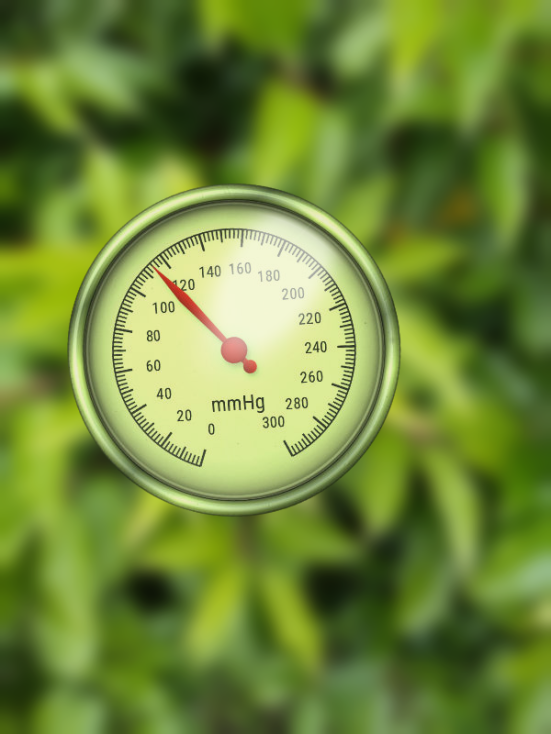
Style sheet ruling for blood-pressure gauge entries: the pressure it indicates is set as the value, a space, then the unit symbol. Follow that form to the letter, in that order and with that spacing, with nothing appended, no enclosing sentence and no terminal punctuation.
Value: 114 mmHg
